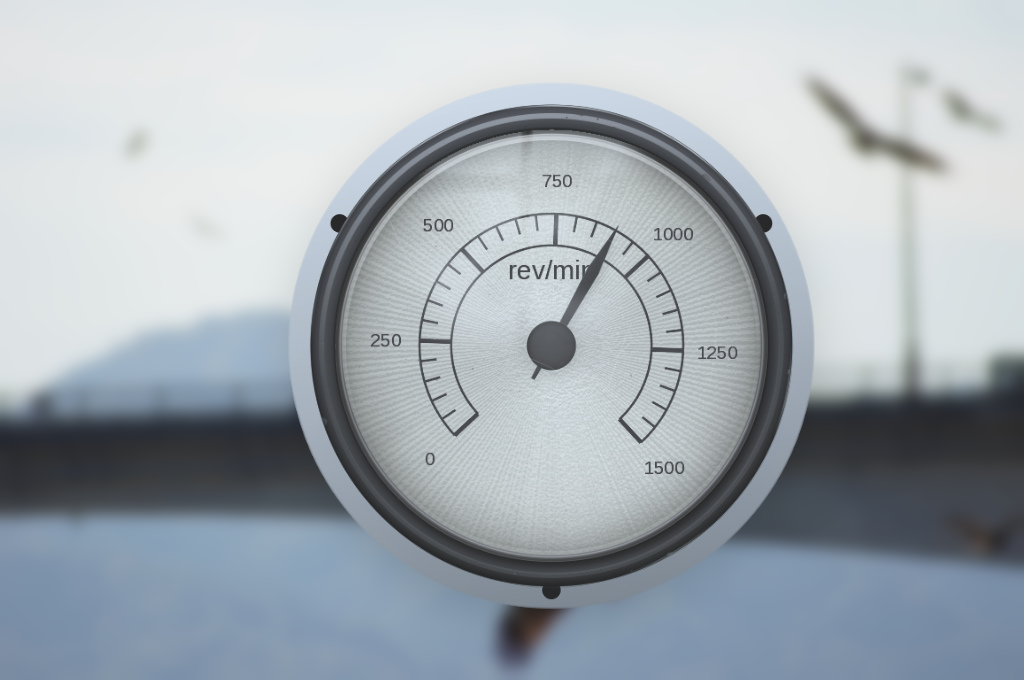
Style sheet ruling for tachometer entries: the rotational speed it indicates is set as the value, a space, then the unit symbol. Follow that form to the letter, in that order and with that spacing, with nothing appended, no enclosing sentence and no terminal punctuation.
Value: 900 rpm
